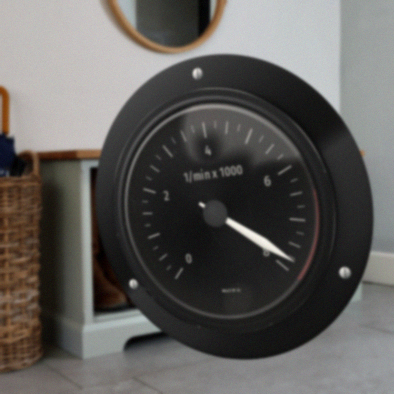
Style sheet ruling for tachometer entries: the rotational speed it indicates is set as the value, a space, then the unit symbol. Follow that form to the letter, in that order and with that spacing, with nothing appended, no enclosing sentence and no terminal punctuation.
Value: 7750 rpm
